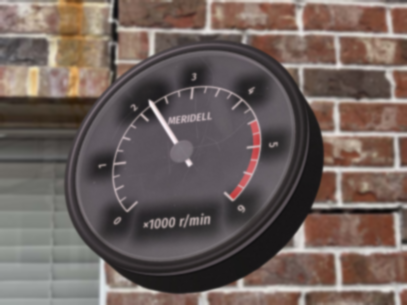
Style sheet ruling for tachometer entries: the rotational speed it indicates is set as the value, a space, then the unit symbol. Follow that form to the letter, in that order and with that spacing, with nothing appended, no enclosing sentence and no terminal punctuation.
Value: 2250 rpm
